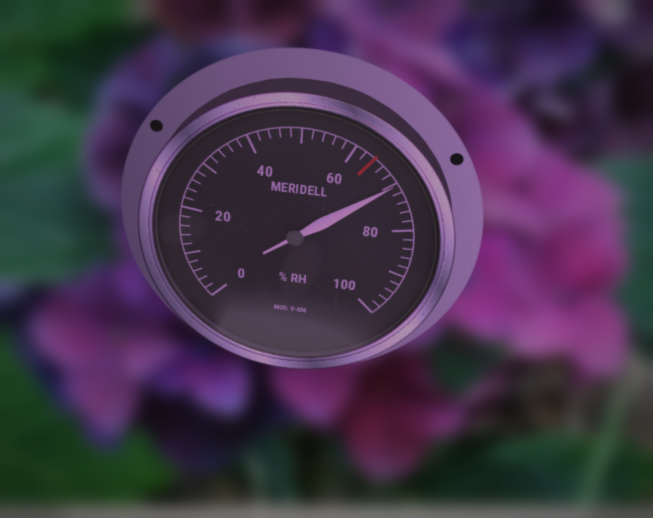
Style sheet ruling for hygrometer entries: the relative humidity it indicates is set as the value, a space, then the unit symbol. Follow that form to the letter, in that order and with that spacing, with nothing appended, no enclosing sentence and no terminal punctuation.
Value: 70 %
